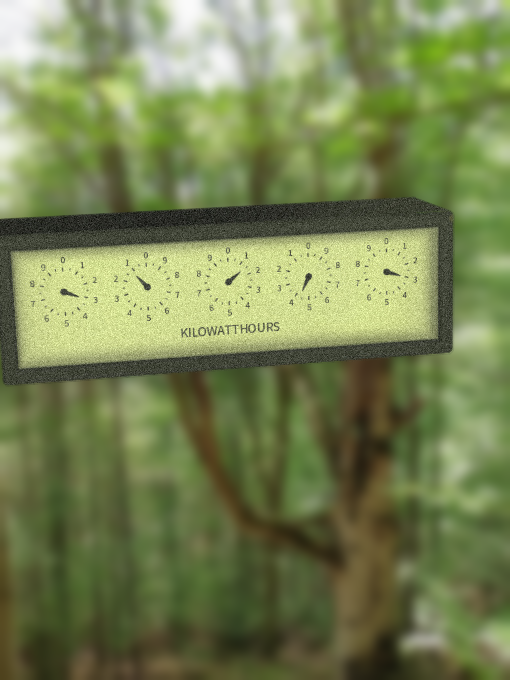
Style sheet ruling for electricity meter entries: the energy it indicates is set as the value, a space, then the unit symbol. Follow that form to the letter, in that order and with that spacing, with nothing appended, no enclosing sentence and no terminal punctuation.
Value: 31143 kWh
